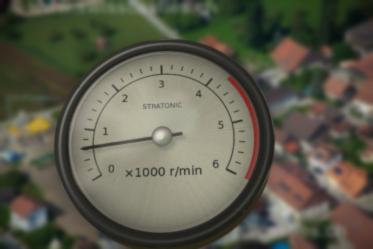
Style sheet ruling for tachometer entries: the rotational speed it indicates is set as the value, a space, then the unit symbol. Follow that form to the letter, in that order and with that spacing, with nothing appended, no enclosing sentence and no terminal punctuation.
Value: 600 rpm
